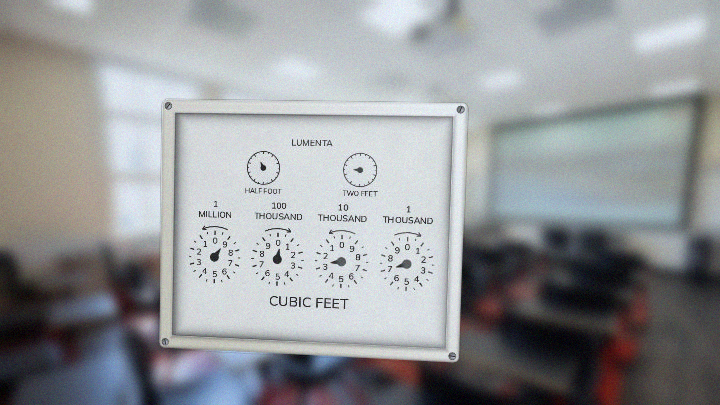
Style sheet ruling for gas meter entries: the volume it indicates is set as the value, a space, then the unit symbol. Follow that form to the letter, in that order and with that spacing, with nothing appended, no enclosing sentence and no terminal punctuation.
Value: 902700 ft³
